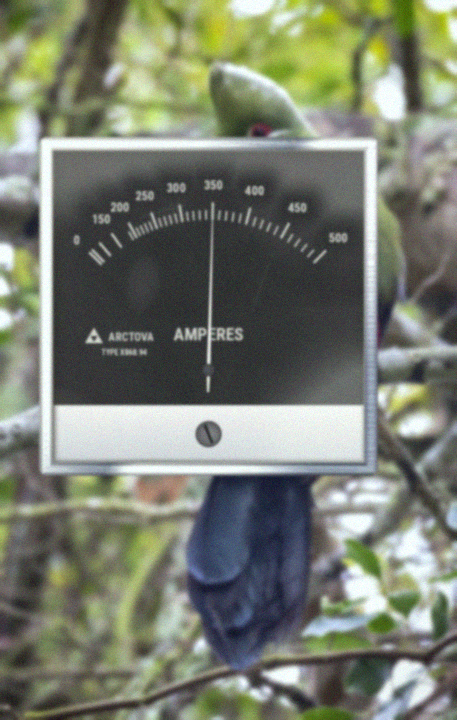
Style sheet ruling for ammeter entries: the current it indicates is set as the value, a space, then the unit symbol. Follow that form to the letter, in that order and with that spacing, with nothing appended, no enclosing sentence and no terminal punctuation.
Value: 350 A
